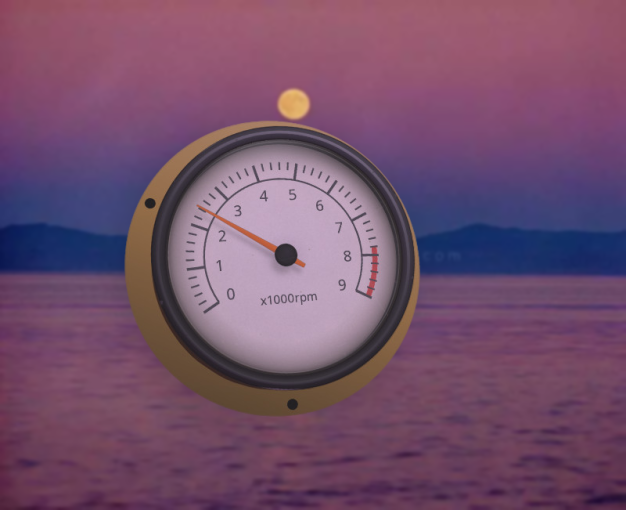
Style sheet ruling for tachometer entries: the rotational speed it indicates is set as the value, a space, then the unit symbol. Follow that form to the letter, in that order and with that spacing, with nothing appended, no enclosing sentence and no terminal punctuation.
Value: 2400 rpm
